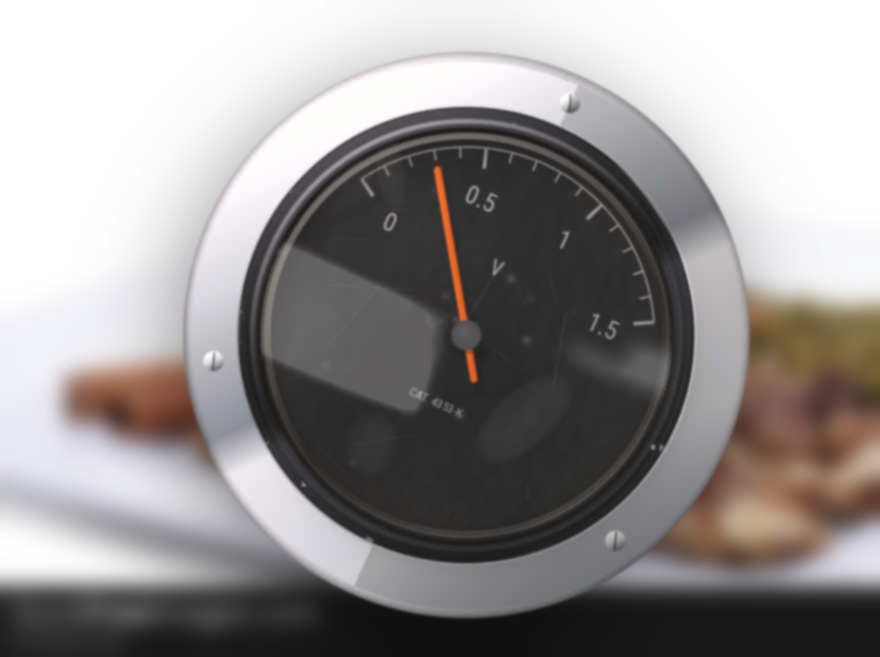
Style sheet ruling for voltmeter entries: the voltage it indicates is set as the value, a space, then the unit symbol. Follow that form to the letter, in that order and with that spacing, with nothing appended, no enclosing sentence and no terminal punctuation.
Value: 0.3 V
